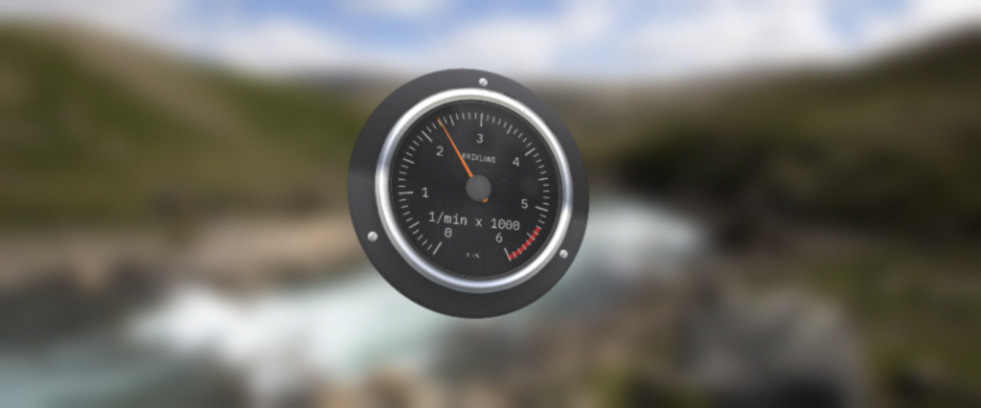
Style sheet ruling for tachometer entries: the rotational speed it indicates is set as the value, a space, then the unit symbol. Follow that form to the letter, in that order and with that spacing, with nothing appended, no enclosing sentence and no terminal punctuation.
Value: 2300 rpm
